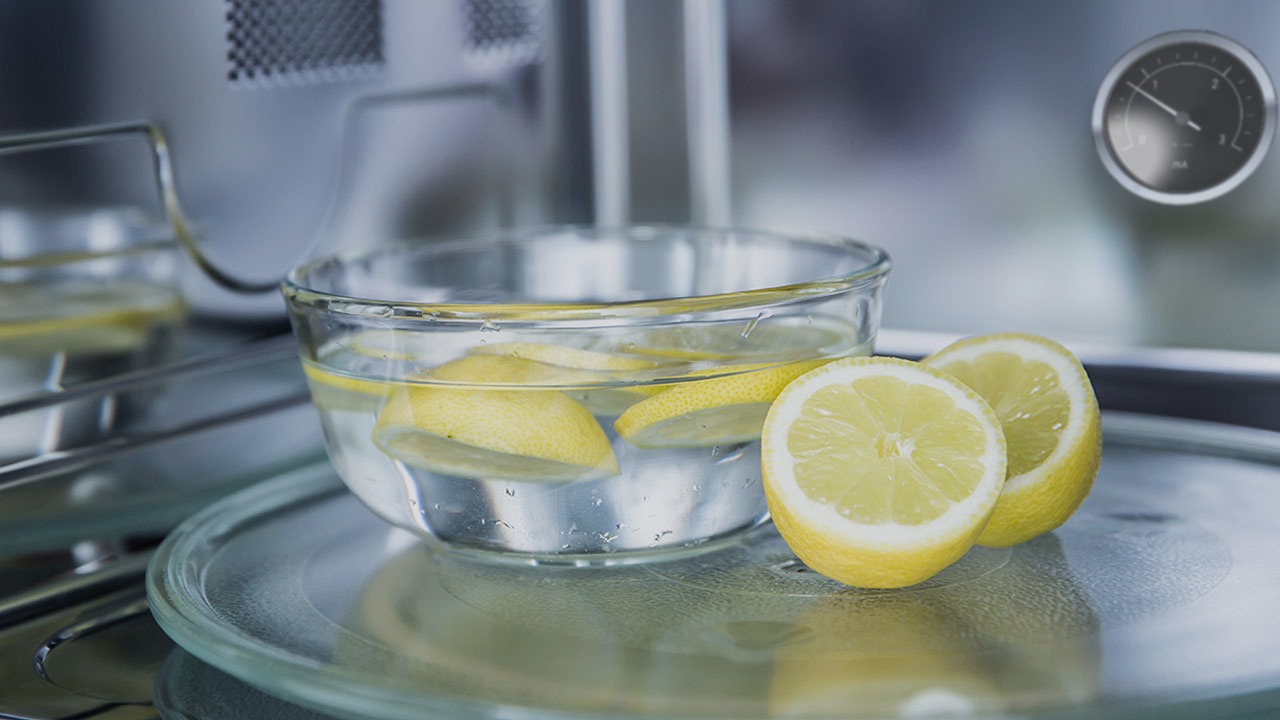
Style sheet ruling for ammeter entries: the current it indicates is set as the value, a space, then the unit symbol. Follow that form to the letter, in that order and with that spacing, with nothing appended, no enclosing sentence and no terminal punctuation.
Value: 0.8 mA
